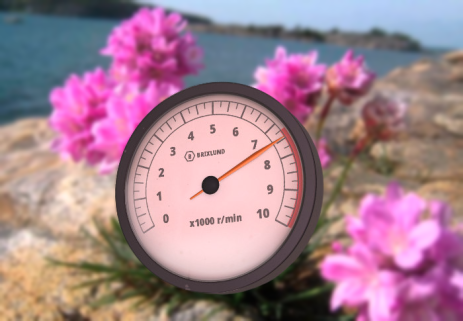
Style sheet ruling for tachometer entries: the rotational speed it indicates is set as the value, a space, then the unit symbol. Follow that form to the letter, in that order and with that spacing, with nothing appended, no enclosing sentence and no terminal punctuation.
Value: 7500 rpm
